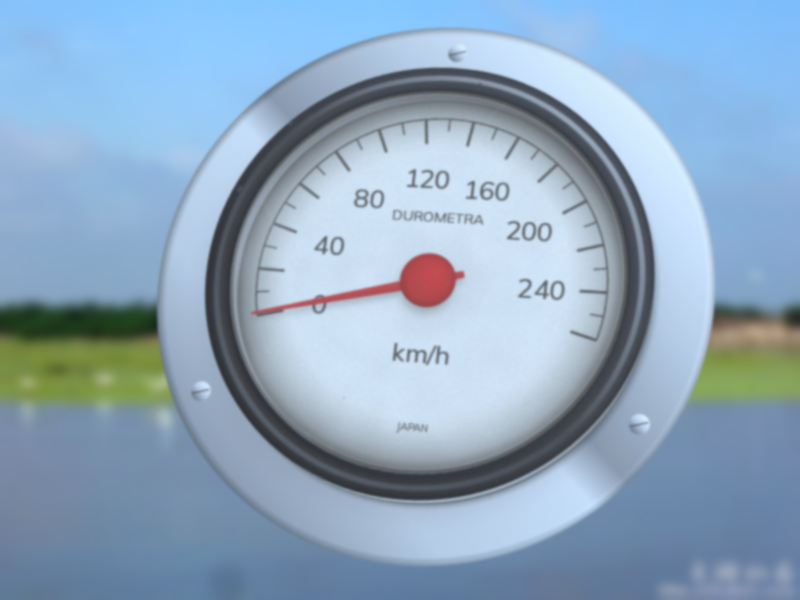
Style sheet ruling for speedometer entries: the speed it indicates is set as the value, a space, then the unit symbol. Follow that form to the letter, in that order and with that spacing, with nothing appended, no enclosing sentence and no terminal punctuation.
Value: 0 km/h
